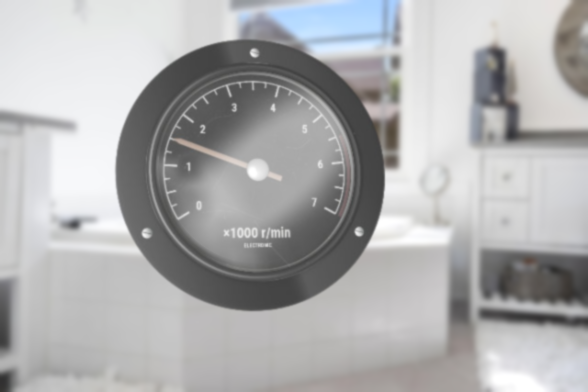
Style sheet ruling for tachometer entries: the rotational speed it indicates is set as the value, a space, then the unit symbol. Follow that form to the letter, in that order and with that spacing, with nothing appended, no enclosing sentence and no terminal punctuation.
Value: 1500 rpm
